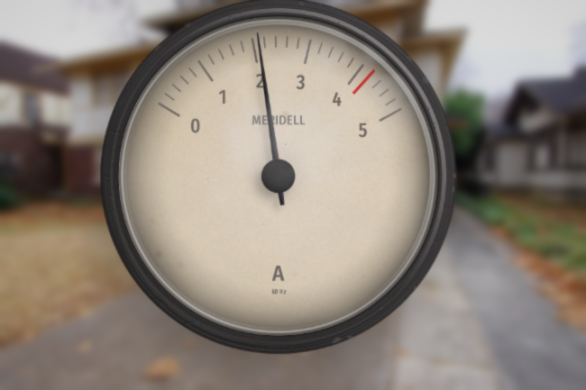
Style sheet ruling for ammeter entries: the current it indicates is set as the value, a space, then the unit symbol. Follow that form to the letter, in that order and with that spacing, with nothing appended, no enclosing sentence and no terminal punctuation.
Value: 2.1 A
